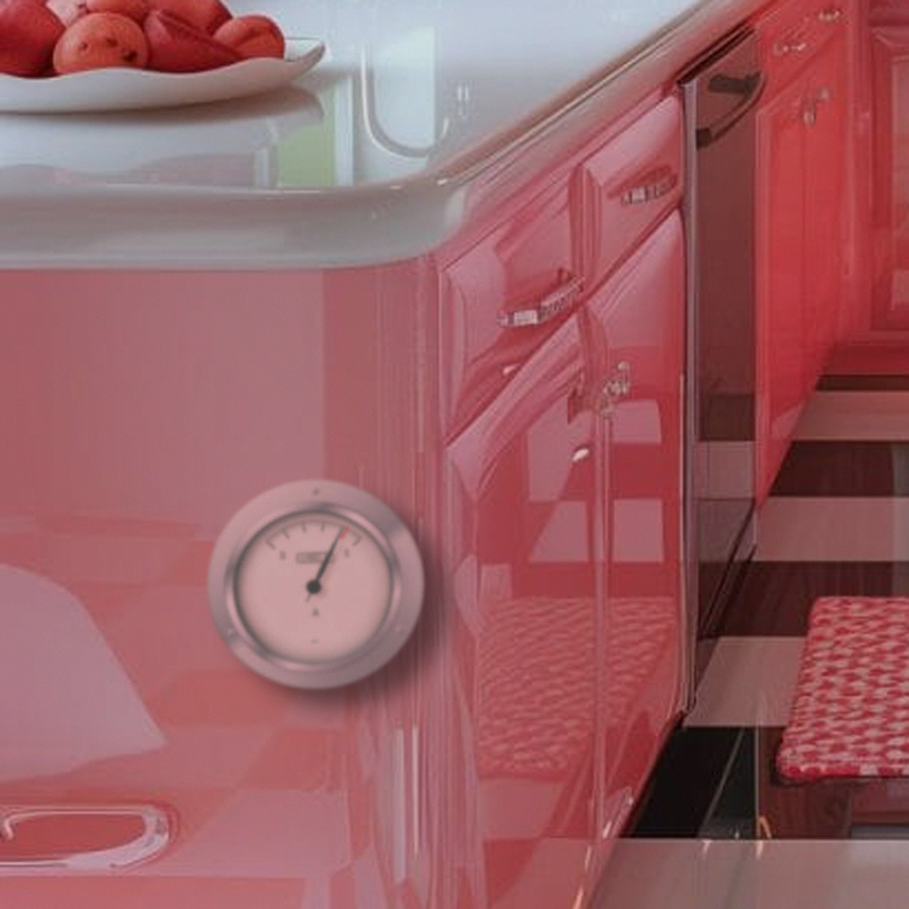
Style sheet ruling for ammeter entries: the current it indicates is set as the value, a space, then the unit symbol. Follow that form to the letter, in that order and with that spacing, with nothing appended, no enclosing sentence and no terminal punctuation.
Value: 4 A
